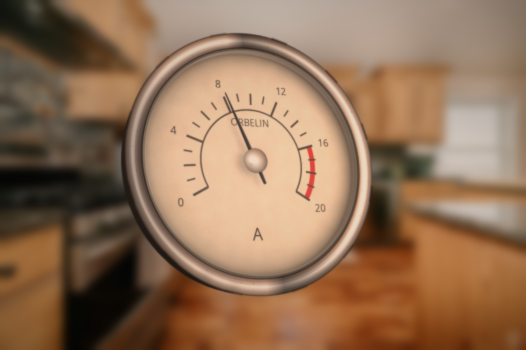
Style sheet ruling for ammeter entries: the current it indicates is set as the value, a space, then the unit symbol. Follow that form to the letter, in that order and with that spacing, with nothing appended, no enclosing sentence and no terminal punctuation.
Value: 8 A
